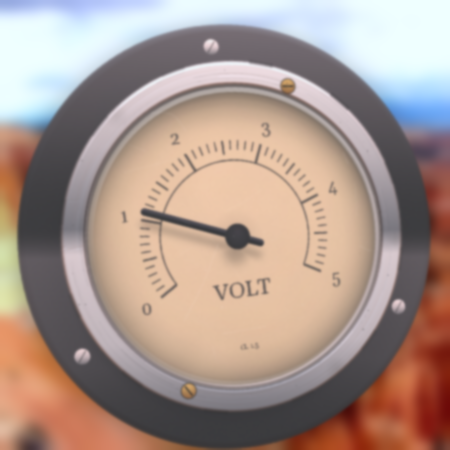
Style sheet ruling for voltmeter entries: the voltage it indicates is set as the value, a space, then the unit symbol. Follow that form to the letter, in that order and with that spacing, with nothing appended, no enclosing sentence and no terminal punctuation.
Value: 1.1 V
